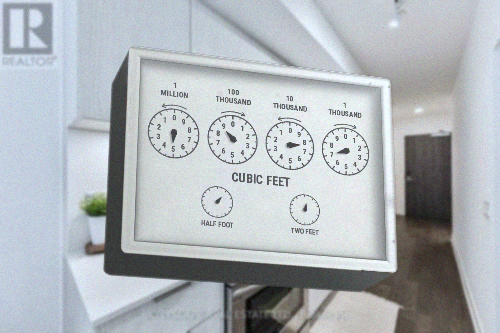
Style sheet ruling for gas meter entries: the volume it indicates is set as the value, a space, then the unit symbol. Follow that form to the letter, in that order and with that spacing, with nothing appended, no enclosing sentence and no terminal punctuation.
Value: 487700 ft³
